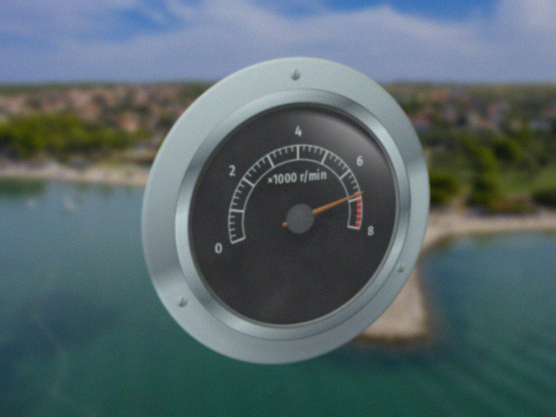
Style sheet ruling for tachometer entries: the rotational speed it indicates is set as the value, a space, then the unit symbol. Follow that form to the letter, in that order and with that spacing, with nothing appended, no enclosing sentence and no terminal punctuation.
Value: 6800 rpm
